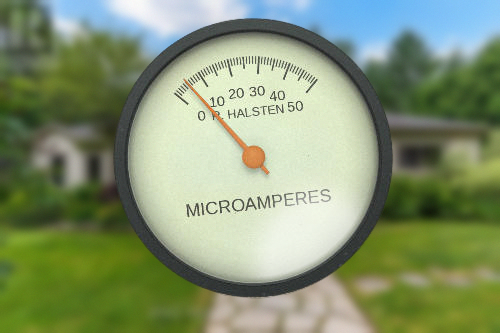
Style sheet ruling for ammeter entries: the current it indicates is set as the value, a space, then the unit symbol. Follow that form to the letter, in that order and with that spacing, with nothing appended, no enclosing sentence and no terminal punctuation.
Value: 5 µA
